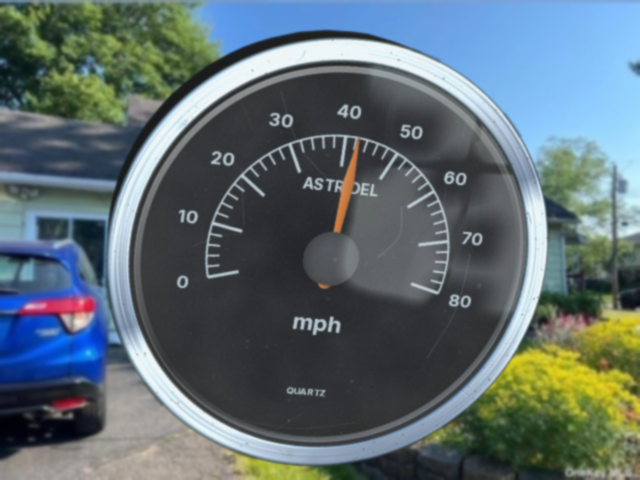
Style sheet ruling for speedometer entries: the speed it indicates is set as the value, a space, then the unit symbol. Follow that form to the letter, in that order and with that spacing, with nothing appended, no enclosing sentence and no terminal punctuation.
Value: 42 mph
